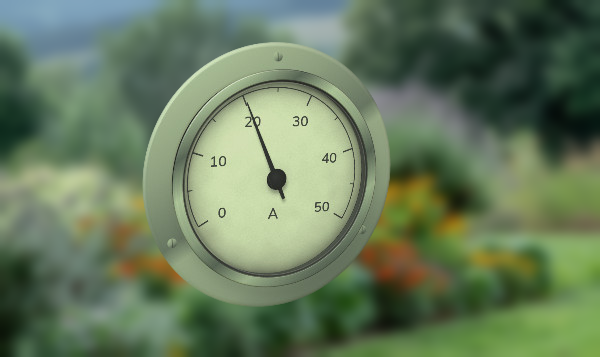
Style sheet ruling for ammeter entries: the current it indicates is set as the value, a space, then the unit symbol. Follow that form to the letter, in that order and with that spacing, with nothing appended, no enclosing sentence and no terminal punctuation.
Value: 20 A
